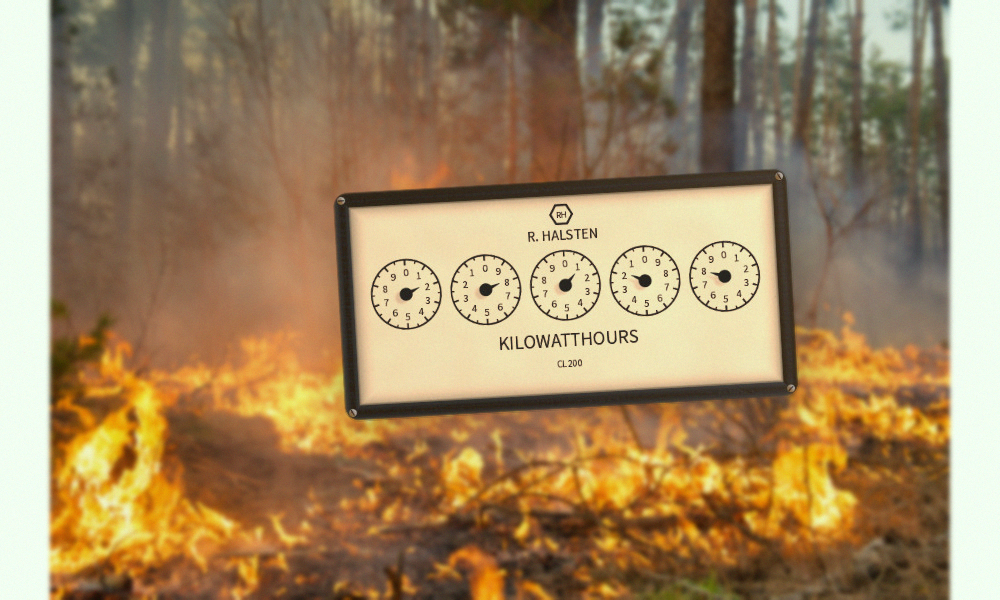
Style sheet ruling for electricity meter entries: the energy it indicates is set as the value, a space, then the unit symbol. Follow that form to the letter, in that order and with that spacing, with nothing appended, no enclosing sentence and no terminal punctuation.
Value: 18118 kWh
